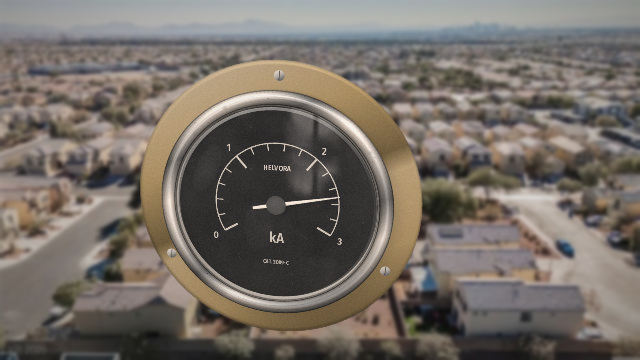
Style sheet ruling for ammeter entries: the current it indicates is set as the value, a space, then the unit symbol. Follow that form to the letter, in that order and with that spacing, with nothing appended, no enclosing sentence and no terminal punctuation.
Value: 2.5 kA
